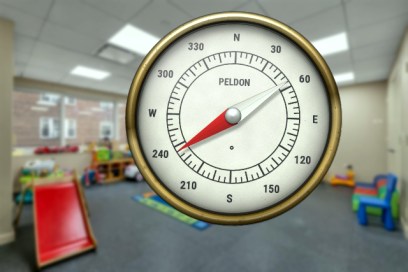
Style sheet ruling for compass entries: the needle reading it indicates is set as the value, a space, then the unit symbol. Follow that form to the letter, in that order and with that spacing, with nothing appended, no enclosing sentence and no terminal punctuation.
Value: 235 °
